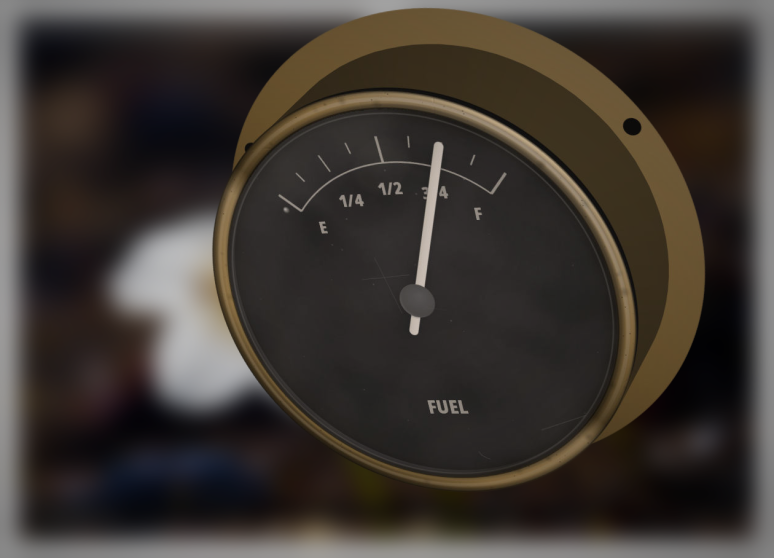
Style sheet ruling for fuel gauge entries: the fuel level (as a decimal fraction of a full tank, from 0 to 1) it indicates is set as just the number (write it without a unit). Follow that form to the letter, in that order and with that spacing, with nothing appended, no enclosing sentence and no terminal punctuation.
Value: 0.75
